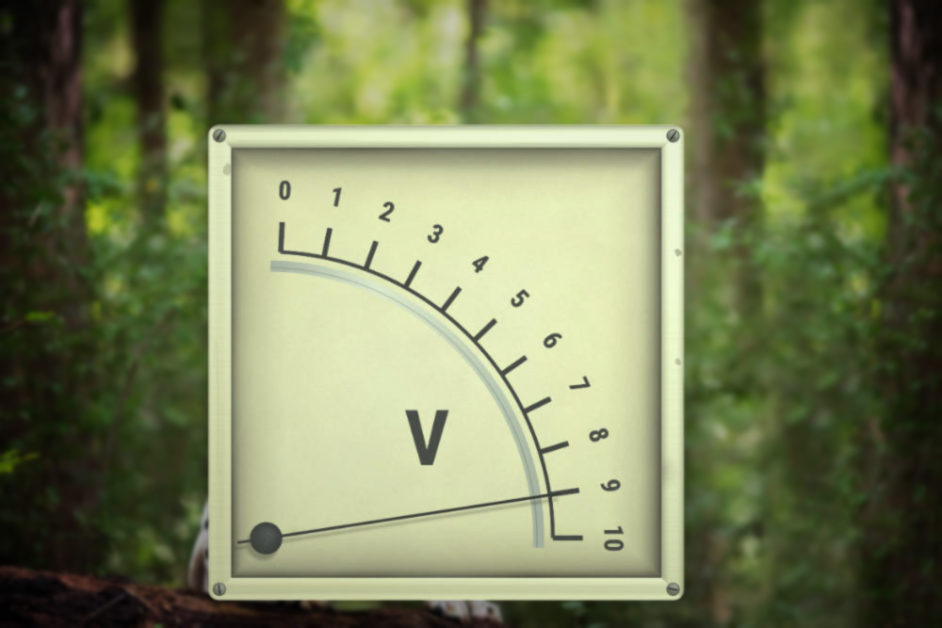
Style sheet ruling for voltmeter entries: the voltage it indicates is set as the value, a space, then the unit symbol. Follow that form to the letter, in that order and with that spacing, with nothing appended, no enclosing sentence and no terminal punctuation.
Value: 9 V
